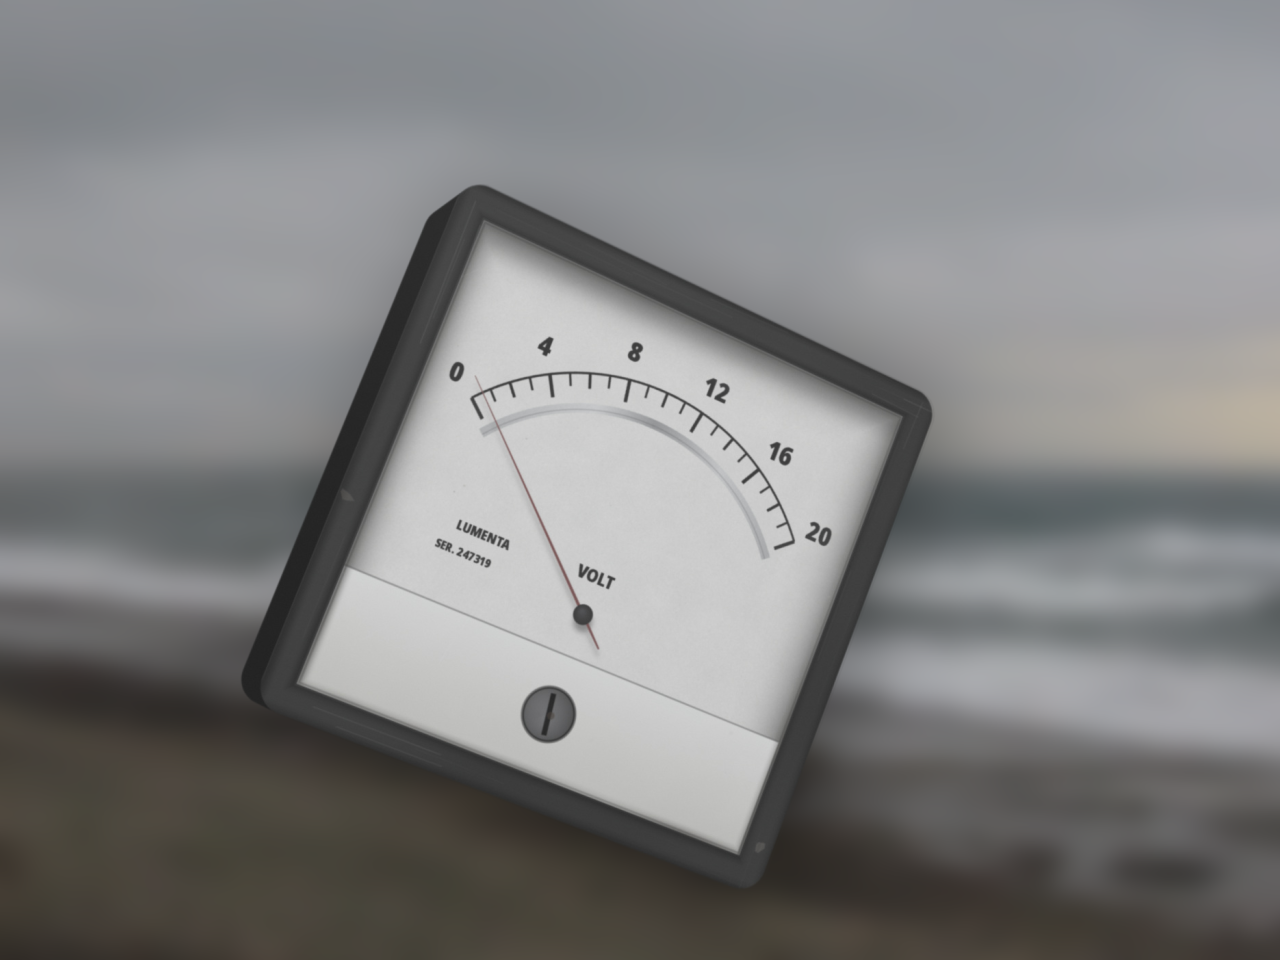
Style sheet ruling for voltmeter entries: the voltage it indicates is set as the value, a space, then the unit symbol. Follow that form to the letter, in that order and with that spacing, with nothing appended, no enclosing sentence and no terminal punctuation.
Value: 0.5 V
